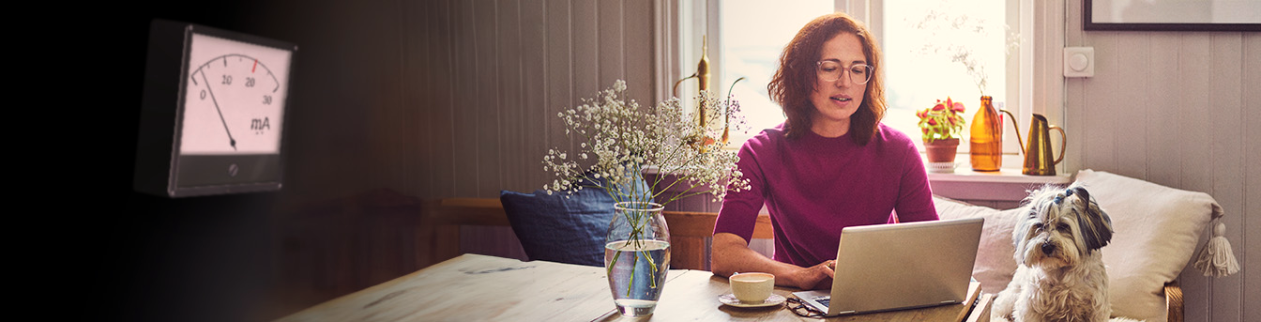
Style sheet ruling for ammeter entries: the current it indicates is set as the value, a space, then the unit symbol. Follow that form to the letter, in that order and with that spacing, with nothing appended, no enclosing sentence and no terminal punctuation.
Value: 2.5 mA
